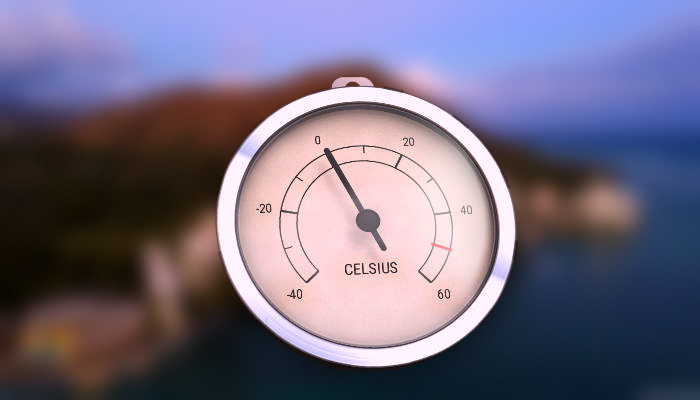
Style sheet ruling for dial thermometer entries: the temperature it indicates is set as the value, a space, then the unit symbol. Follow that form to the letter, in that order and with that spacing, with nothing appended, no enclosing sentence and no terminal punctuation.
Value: 0 °C
